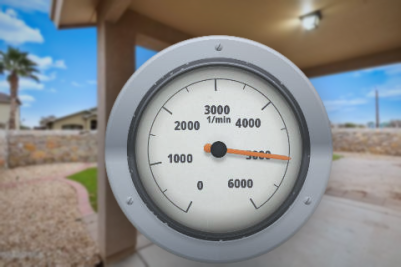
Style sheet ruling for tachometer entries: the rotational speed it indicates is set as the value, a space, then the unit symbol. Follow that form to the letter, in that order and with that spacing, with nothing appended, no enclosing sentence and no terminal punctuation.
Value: 5000 rpm
